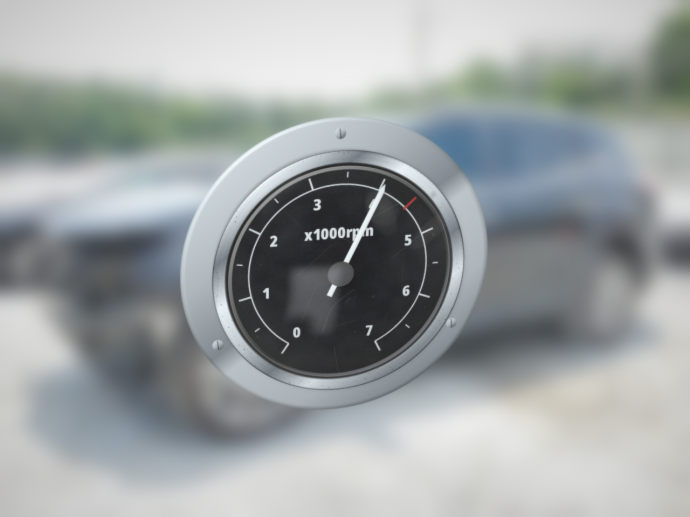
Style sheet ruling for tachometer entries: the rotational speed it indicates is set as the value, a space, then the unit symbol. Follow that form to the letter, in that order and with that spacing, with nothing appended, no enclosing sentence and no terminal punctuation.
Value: 4000 rpm
